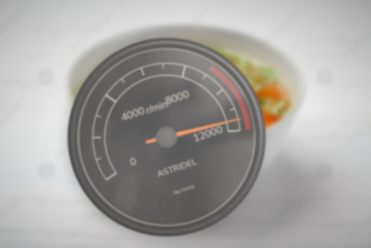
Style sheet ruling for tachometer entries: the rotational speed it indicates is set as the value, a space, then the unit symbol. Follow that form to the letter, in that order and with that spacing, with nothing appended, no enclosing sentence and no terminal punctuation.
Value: 11500 rpm
